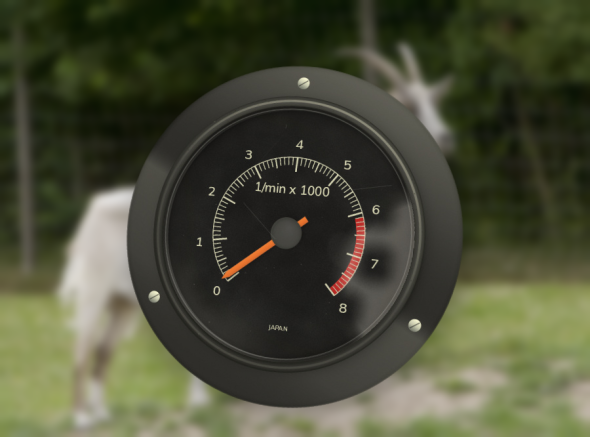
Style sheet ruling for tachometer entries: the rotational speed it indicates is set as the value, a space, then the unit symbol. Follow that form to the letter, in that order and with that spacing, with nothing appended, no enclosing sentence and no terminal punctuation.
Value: 100 rpm
